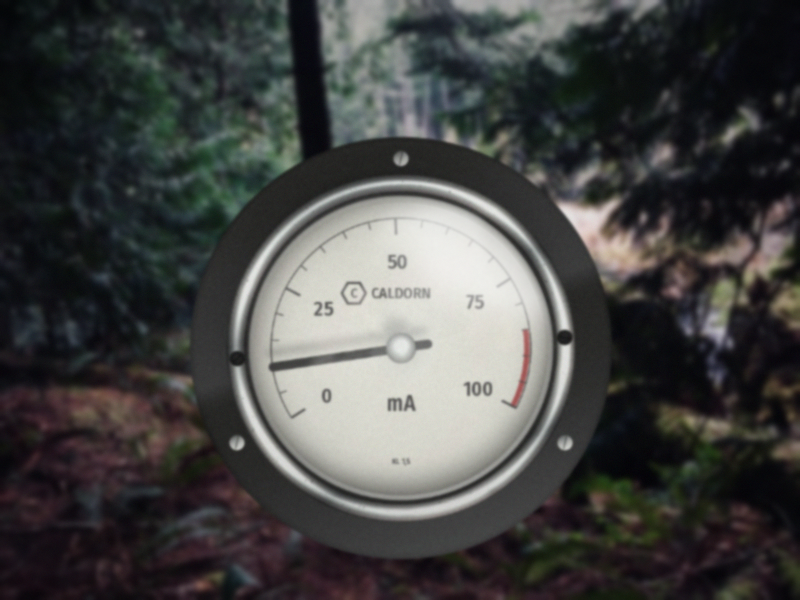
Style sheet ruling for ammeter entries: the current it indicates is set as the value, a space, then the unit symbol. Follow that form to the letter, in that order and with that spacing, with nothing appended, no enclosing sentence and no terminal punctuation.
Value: 10 mA
